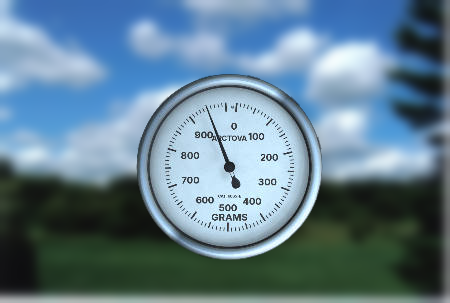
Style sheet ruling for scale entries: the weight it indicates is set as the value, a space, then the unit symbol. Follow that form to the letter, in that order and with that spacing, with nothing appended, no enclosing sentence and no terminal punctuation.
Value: 950 g
